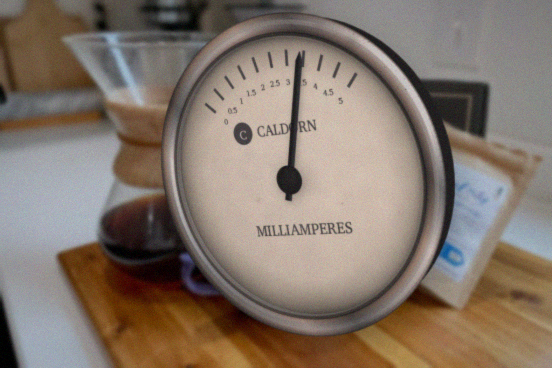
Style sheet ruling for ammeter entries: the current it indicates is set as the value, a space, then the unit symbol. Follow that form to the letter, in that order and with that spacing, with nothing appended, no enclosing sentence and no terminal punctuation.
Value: 3.5 mA
